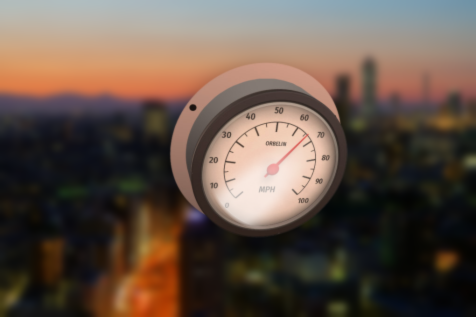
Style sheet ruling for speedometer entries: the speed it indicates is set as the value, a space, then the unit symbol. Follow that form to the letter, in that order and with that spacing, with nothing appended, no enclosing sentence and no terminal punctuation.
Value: 65 mph
